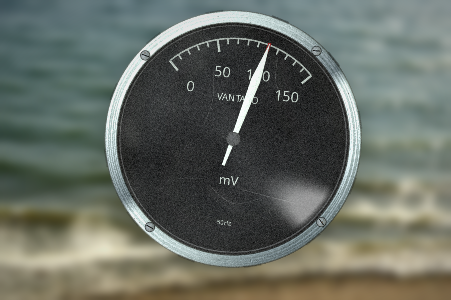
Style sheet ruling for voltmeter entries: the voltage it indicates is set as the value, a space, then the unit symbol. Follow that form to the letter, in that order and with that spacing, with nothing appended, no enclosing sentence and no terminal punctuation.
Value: 100 mV
